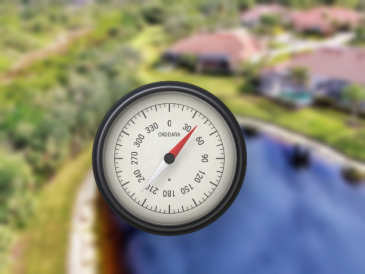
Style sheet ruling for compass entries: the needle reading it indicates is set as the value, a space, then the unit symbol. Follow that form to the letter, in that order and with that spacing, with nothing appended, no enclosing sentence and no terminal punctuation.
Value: 40 °
